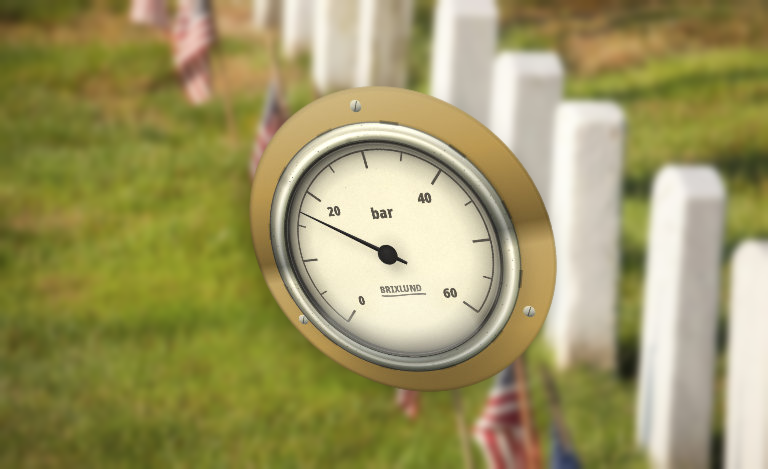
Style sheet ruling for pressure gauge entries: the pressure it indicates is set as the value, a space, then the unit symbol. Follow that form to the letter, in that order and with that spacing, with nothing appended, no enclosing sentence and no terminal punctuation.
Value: 17.5 bar
